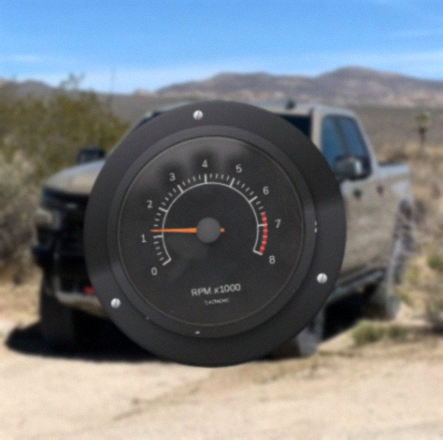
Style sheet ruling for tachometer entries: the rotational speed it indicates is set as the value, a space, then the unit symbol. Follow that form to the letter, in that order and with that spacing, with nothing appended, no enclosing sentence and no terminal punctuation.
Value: 1200 rpm
